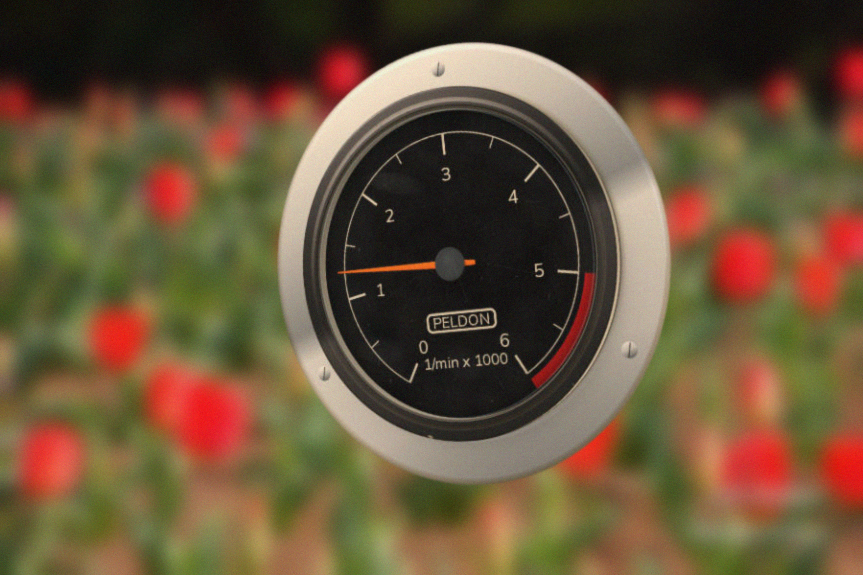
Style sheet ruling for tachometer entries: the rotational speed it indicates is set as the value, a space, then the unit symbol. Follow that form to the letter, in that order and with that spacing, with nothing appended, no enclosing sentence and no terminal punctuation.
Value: 1250 rpm
